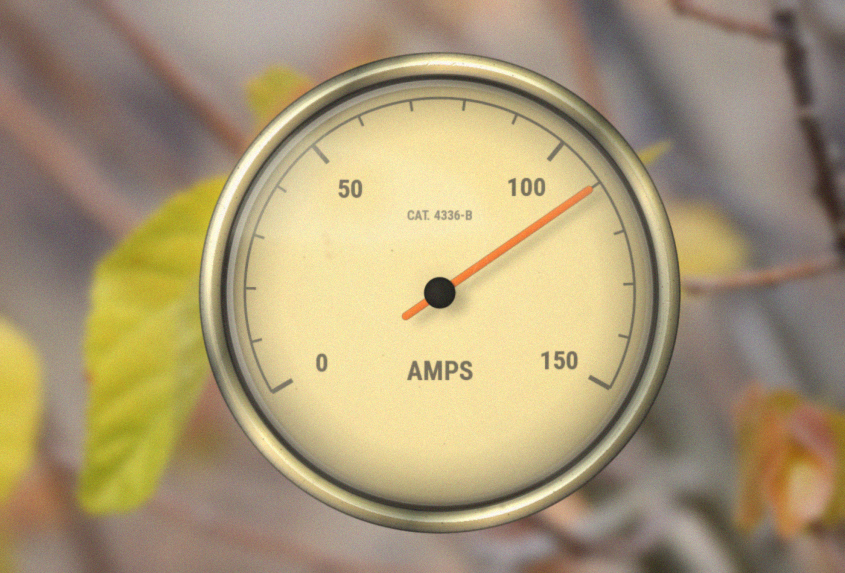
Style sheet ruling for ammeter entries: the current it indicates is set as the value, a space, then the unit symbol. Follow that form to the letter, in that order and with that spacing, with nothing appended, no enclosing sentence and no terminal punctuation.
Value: 110 A
